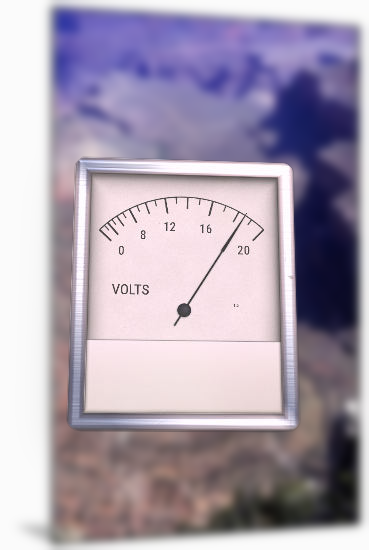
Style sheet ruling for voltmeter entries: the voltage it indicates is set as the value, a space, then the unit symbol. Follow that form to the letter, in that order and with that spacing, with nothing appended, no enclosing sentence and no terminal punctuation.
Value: 18.5 V
